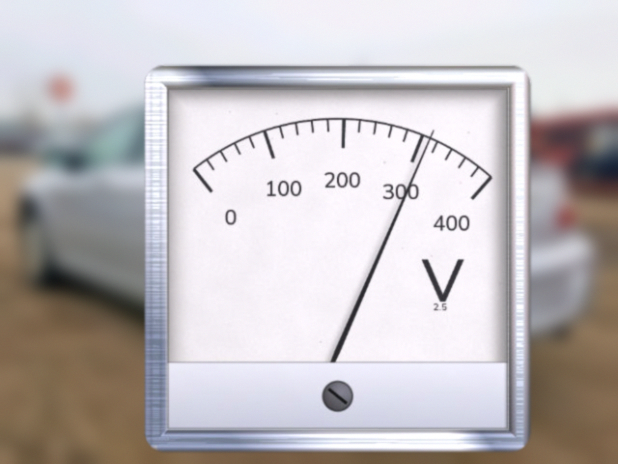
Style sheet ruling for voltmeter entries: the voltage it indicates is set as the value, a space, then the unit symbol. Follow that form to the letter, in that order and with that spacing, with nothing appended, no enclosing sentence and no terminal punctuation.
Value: 310 V
